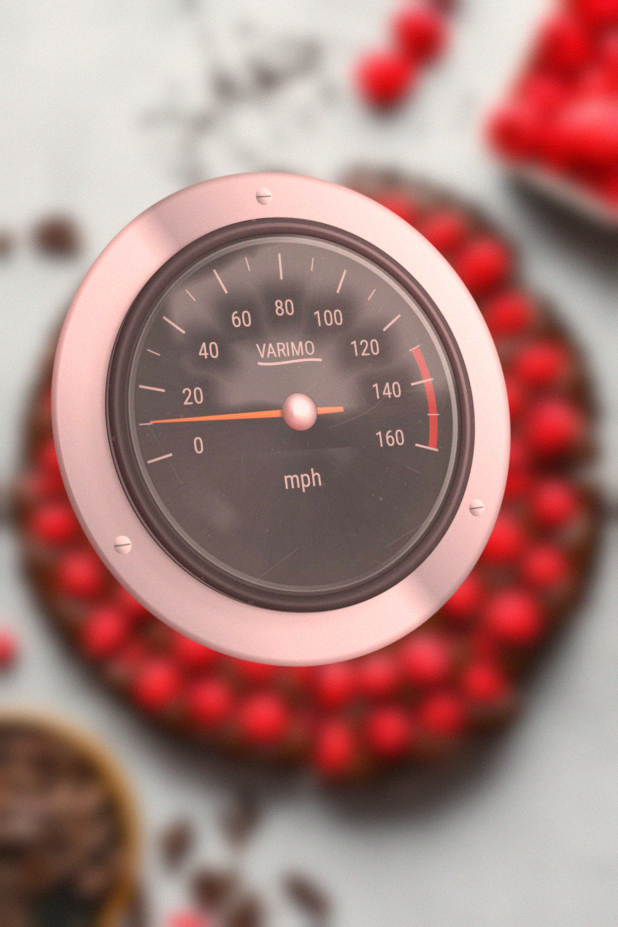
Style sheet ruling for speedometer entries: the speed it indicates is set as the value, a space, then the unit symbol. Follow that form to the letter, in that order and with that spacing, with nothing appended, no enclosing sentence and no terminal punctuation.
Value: 10 mph
